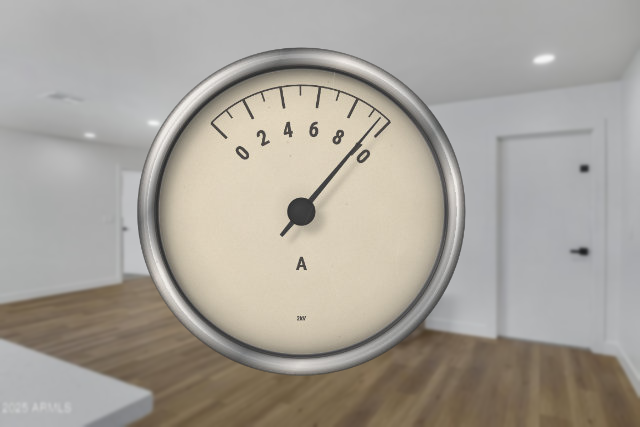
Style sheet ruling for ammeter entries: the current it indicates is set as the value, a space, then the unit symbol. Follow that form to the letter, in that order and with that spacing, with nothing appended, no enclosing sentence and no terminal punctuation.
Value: 9.5 A
